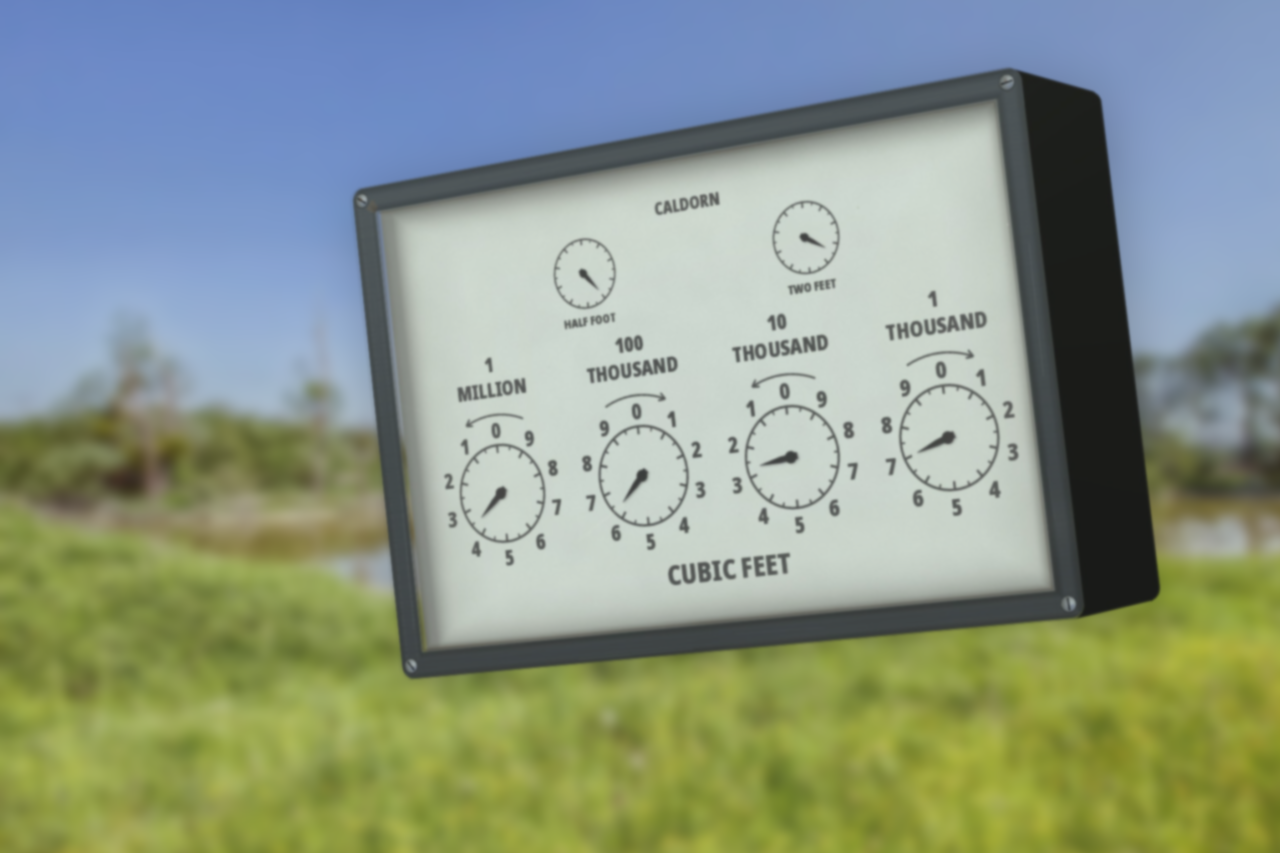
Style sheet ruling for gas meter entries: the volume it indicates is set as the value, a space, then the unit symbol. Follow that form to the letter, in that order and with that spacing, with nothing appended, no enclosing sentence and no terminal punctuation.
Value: 362700 ft³
